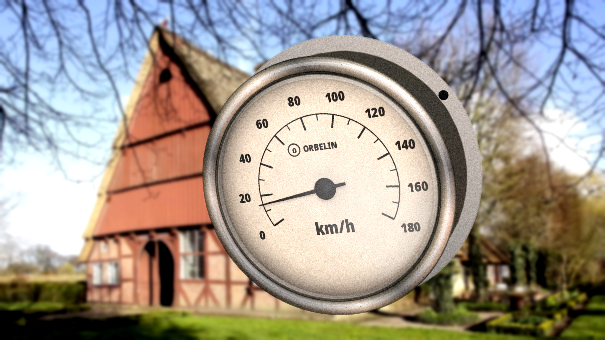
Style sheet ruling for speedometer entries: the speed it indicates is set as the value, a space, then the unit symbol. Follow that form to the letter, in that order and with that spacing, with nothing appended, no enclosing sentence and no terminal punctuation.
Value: 15 km/h
